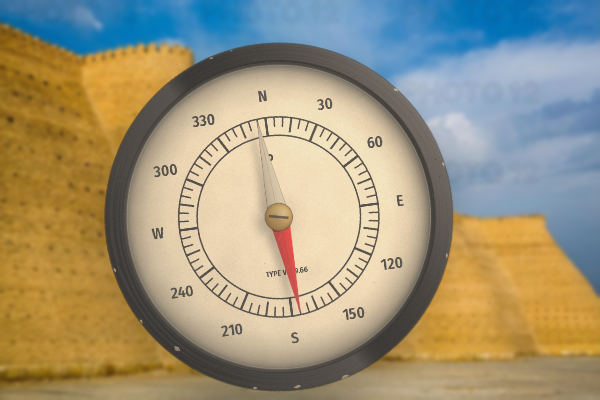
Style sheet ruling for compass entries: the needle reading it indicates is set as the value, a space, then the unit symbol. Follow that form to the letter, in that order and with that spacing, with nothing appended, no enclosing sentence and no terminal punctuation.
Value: 175 °
